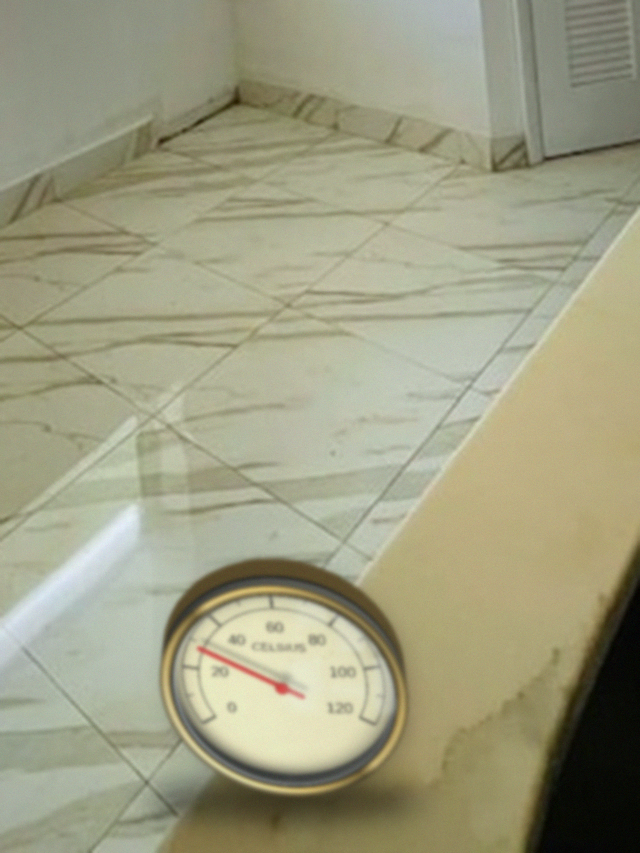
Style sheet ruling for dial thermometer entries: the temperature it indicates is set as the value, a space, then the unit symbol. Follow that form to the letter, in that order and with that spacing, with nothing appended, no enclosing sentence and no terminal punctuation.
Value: 30 °C
